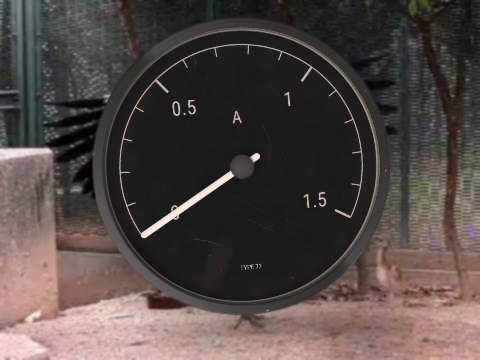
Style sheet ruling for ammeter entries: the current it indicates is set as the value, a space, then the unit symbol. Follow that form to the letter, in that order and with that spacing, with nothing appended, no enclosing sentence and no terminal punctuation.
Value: 0 A
